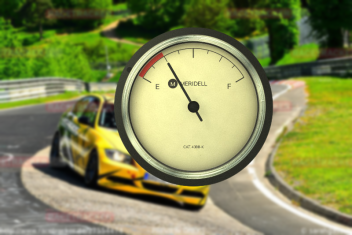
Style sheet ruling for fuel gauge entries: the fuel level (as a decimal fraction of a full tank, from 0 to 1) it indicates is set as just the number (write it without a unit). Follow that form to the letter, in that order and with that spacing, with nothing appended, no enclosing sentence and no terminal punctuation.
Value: 0.25
